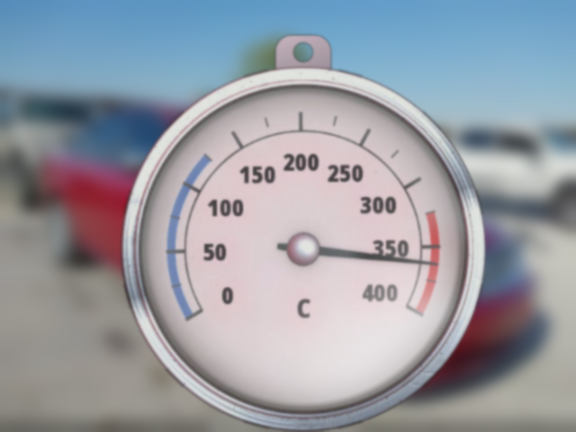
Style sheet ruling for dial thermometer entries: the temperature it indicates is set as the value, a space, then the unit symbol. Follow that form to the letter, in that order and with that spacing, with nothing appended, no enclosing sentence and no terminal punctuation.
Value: 362.5 °C
